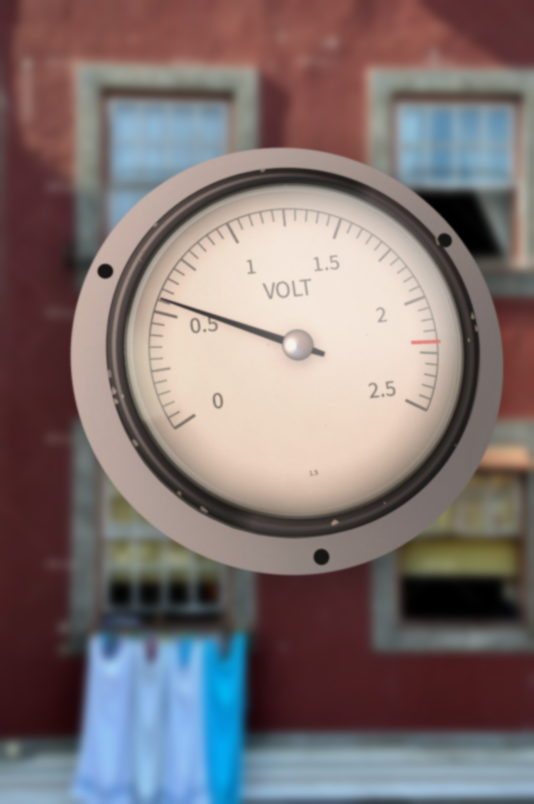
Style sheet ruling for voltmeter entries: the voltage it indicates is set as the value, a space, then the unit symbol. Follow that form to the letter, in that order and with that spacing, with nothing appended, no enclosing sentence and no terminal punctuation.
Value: 0.55 V
